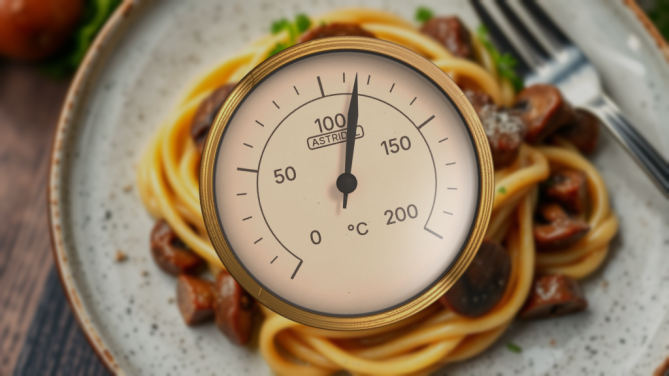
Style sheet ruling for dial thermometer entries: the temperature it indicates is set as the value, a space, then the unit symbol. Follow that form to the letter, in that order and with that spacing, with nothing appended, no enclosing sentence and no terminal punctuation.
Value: 115 °C
